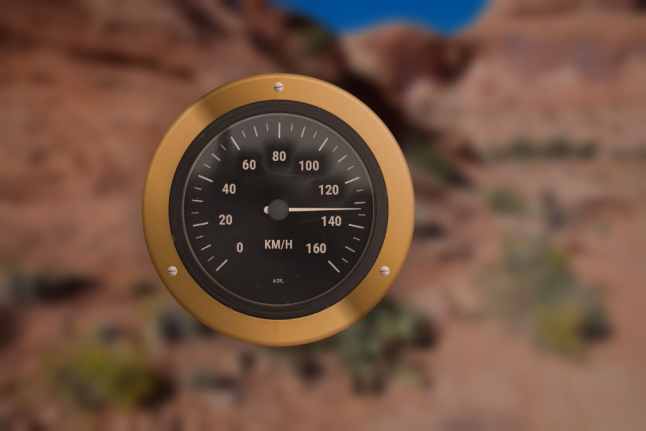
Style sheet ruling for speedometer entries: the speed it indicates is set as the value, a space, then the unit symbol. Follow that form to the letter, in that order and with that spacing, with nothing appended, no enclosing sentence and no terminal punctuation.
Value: 132.5 km/h
